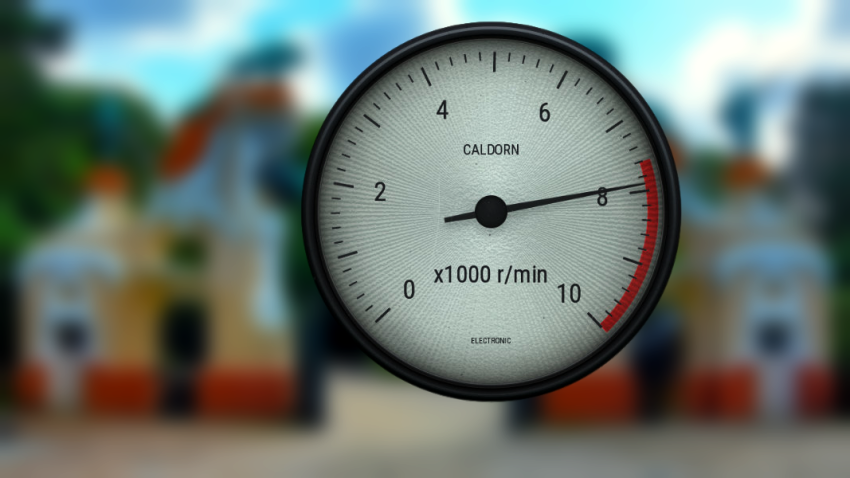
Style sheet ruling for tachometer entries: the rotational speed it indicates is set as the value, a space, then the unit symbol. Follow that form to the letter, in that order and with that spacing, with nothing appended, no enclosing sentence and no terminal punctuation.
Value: 7900 rpm
